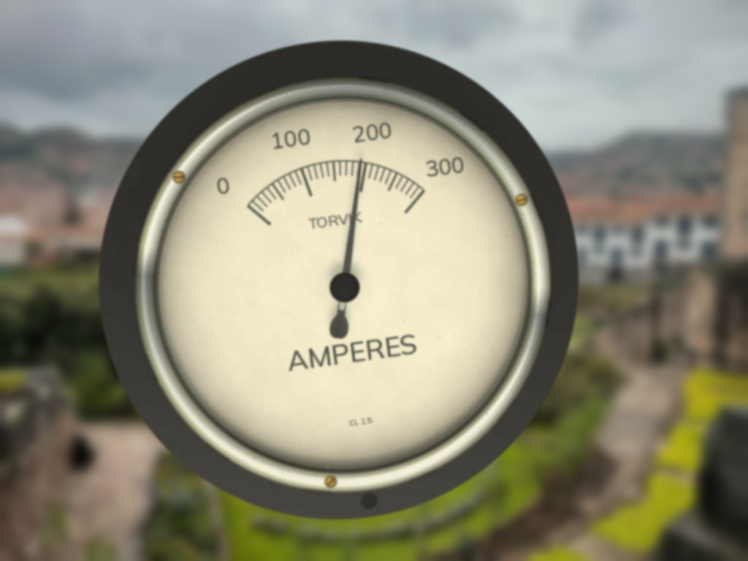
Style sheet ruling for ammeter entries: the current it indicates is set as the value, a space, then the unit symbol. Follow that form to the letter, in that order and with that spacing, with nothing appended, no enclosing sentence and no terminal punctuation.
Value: 190 A
